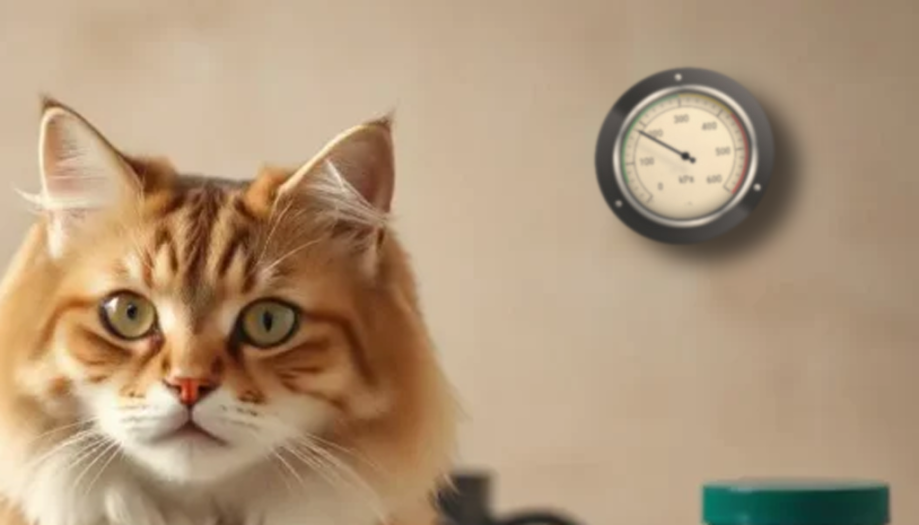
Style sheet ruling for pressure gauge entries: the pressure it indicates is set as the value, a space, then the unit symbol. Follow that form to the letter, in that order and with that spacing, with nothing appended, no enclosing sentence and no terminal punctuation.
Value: 180 kPa
